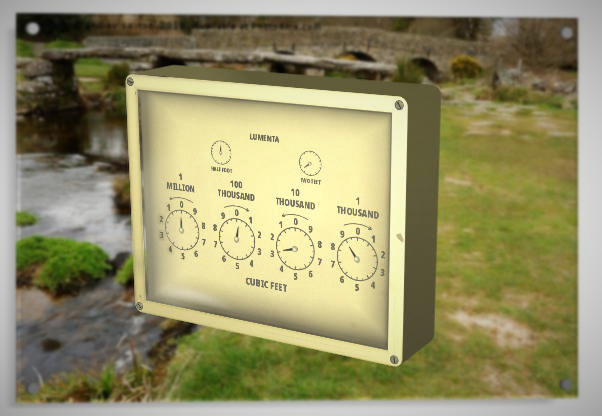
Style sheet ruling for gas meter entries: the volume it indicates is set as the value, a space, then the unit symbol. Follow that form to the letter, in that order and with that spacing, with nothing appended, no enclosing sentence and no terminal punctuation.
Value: 2900 ft³
